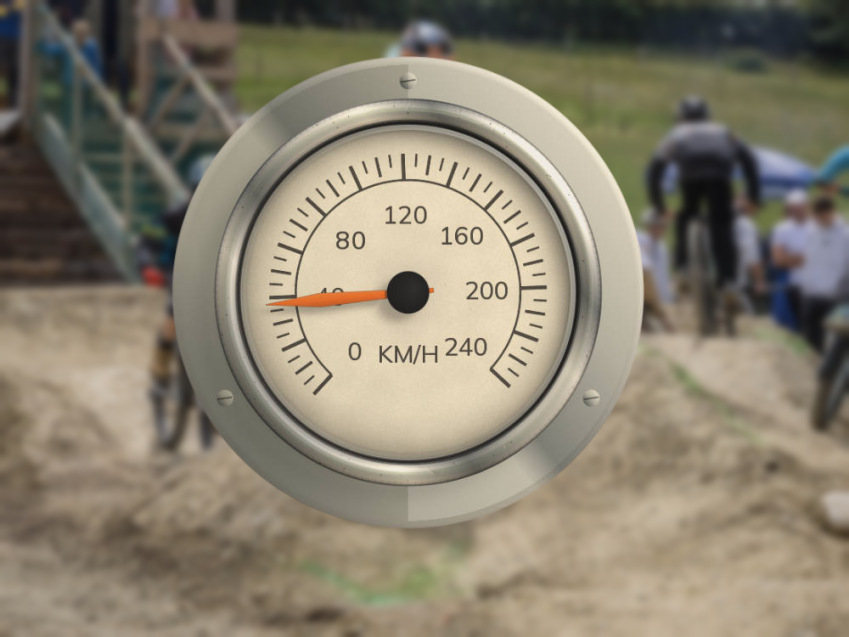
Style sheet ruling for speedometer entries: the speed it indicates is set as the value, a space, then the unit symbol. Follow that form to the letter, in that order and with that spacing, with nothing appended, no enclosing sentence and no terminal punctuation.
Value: 37.5 km/h
